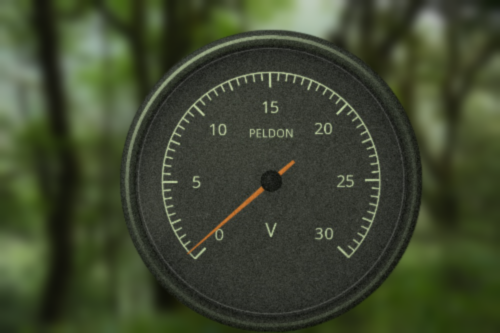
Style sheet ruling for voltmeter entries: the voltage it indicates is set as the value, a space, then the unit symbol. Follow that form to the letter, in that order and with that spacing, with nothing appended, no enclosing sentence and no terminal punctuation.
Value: 0.5 V
